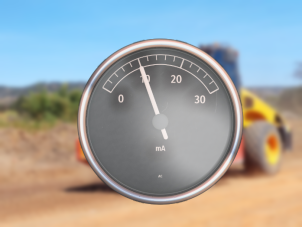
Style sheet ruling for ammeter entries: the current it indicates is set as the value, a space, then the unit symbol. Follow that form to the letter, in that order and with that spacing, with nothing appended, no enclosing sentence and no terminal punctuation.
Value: 10 mA
